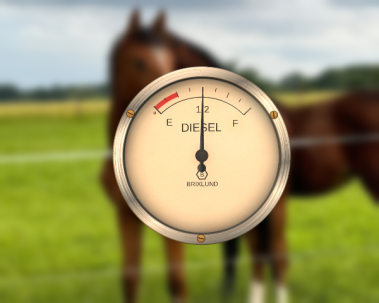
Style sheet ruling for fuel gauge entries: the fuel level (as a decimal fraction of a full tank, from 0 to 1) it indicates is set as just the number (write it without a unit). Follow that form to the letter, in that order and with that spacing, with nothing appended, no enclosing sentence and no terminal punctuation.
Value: 0.5
